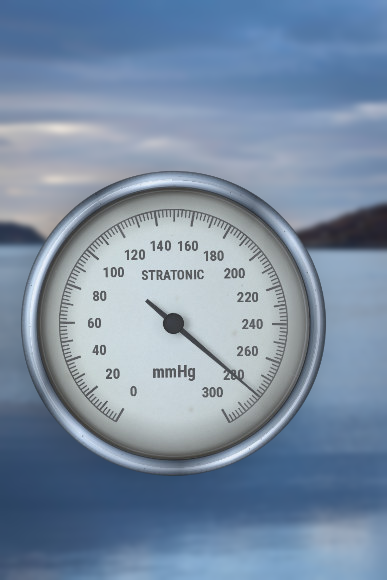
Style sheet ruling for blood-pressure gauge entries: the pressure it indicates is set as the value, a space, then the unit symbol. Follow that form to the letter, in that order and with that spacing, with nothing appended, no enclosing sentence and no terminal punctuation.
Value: 280 mmHg
